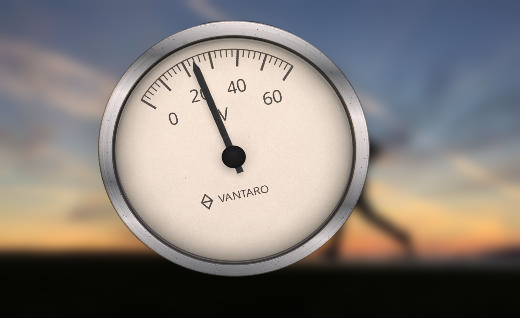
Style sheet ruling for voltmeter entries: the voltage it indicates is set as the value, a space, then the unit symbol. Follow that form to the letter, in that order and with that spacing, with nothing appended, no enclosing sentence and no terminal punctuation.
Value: 24 V
